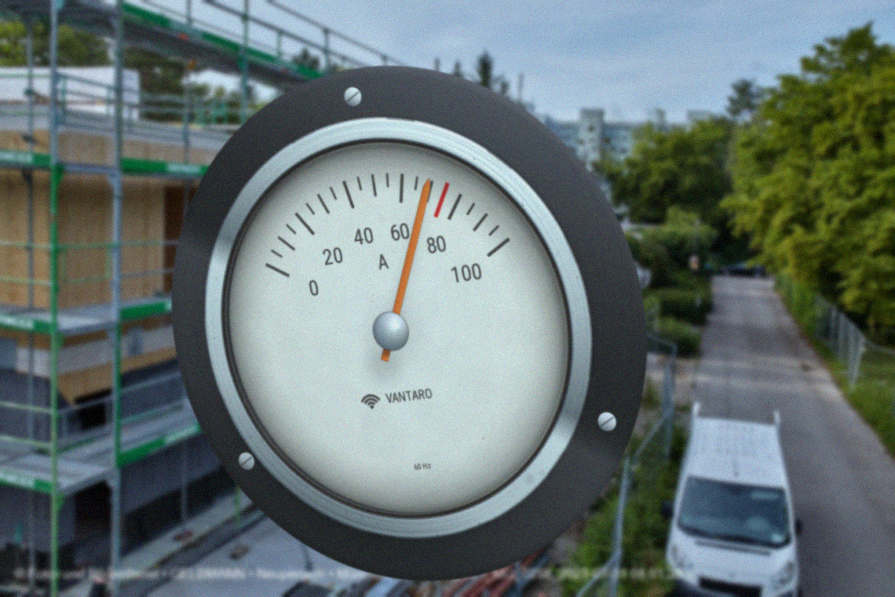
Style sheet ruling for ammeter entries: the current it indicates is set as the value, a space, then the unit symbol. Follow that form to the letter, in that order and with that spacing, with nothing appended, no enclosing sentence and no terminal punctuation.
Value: 70 A
